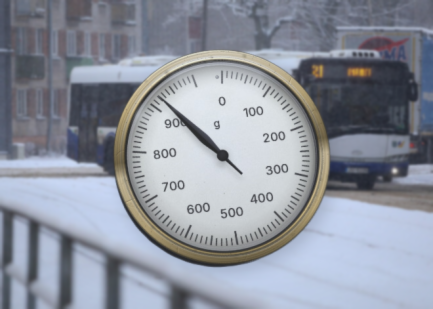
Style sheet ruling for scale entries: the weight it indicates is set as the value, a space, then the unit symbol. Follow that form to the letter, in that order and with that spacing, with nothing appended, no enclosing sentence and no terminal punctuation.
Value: 920 g
